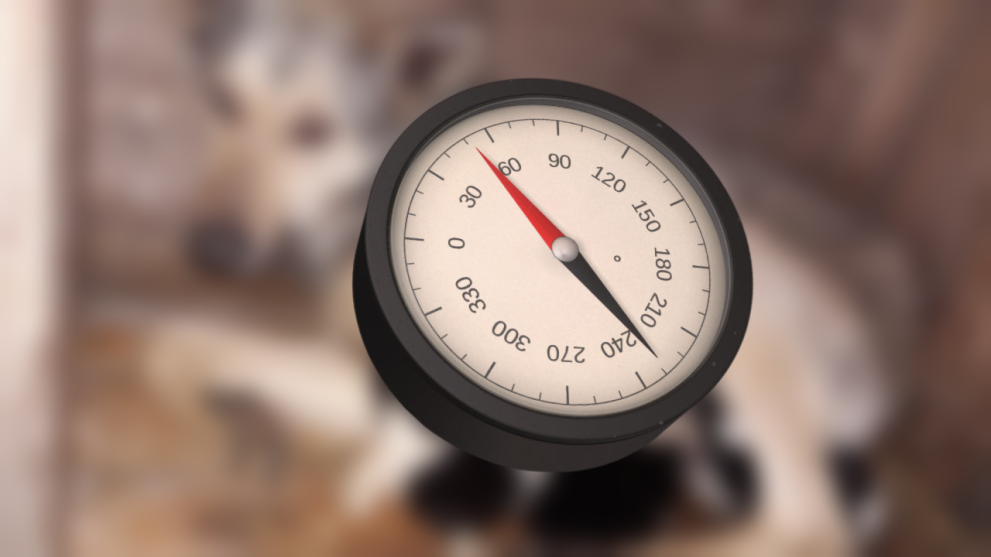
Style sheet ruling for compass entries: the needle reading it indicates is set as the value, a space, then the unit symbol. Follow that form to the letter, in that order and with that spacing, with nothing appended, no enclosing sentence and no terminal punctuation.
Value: 50 °
